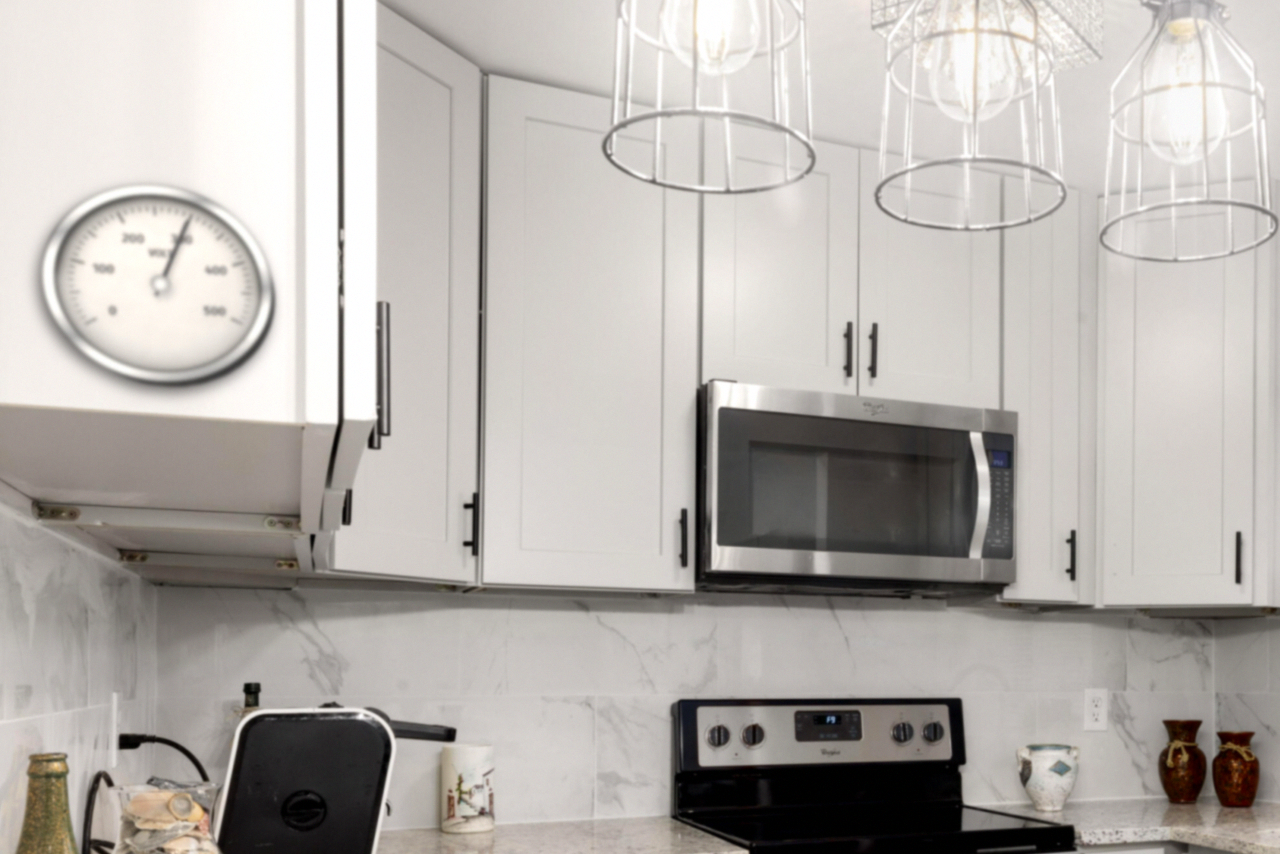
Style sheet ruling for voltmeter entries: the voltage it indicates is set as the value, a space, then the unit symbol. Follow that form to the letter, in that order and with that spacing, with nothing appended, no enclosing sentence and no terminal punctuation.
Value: 300 V
